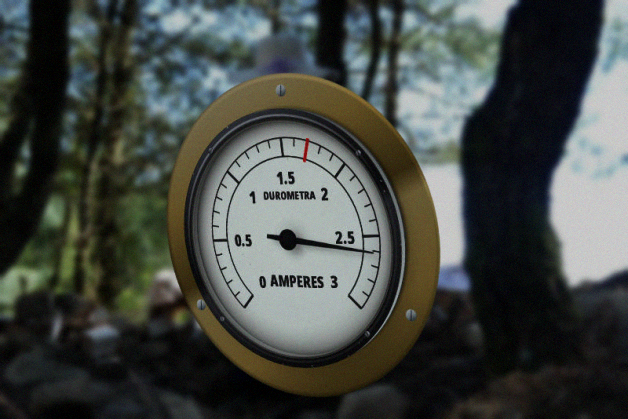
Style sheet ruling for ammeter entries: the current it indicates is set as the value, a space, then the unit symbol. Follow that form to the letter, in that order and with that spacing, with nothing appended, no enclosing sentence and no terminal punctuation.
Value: 2.6 A
